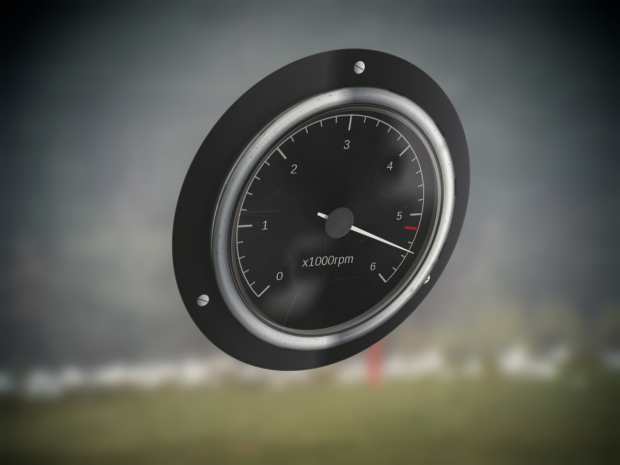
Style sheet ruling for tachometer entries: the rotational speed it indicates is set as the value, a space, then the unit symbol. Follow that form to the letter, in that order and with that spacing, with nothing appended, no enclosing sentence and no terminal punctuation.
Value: 5500 rpm
